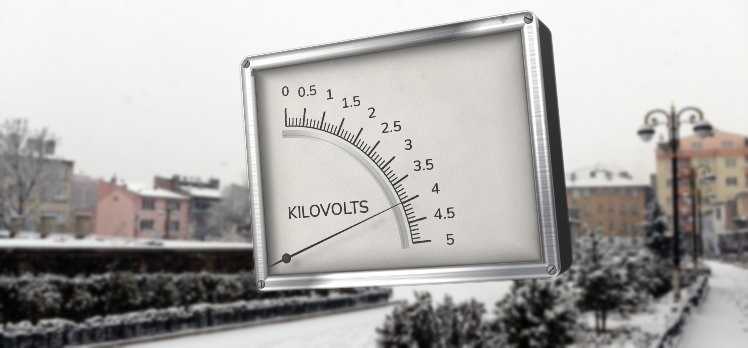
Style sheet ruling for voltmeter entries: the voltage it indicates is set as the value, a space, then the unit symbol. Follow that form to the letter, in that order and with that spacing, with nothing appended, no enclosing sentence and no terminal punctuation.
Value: 4 kV
